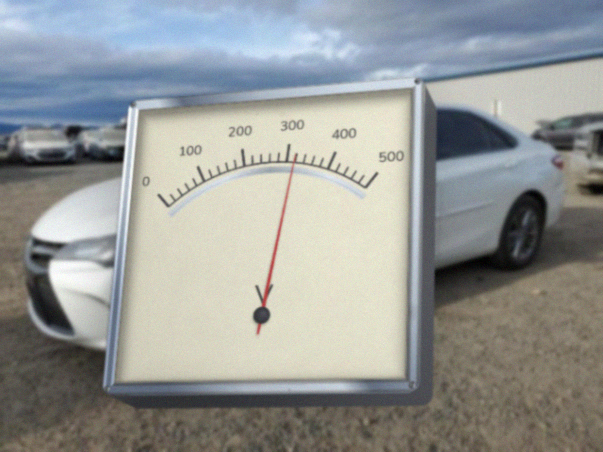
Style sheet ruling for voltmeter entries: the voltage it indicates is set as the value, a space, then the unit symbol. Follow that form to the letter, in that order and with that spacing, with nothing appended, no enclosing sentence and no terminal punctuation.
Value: 320 V
